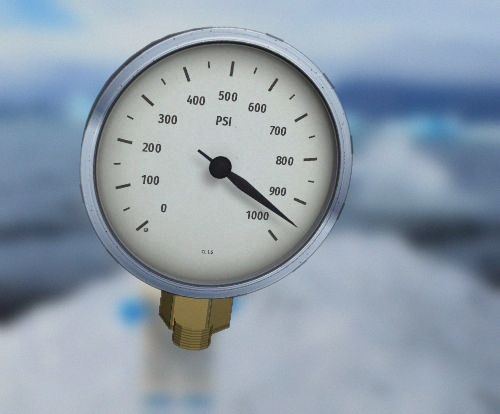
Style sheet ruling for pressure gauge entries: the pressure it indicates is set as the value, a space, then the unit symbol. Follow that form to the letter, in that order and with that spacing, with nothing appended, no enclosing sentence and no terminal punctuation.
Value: 950 psi
